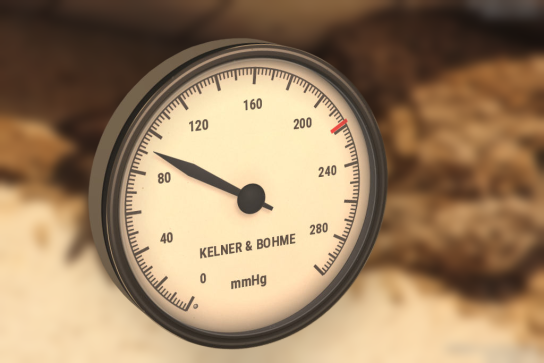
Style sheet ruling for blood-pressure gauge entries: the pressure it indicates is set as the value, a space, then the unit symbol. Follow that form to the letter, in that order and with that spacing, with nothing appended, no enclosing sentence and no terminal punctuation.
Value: 92 mmHg
